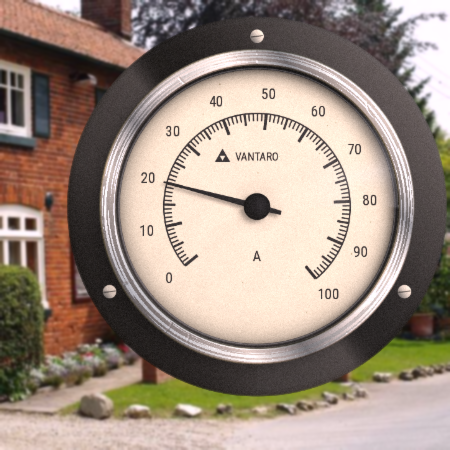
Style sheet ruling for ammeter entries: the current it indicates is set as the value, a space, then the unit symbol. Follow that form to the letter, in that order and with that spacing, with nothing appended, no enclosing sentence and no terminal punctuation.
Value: 20 A
